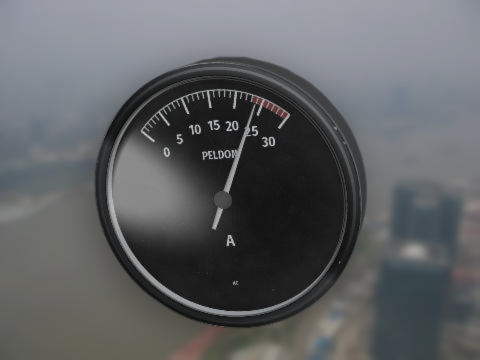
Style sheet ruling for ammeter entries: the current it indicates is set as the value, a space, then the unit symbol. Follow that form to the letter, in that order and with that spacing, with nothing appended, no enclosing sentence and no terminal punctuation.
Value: 24 A
